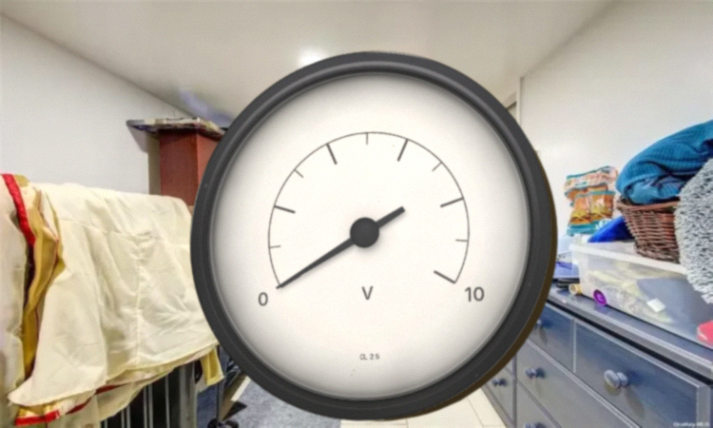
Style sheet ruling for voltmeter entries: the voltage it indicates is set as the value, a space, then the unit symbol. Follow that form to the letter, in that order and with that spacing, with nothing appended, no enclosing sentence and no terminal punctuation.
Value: 0 V
